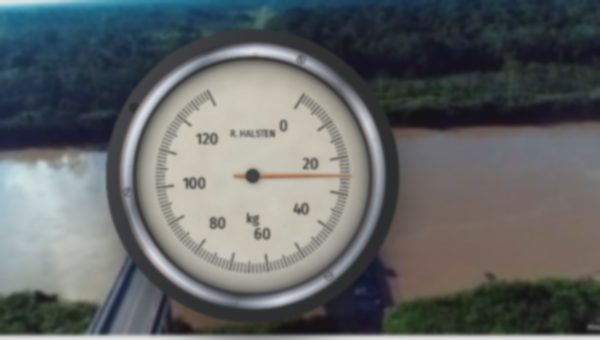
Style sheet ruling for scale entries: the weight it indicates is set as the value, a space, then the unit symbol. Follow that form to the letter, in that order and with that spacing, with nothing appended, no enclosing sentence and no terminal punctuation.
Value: 25 kg
